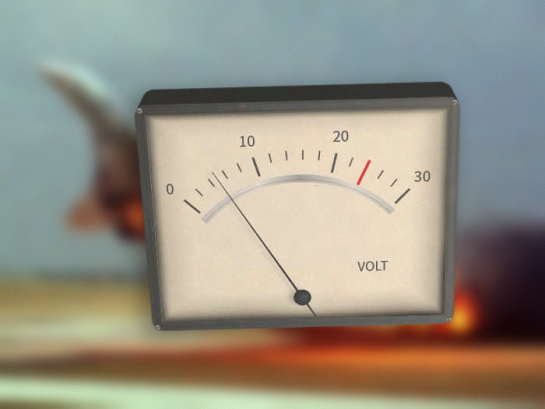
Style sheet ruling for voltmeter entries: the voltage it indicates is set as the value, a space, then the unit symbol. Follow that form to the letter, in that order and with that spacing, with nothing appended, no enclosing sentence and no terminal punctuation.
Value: 5 V
